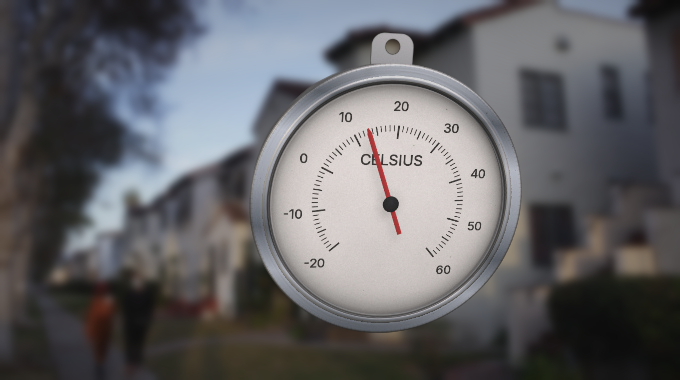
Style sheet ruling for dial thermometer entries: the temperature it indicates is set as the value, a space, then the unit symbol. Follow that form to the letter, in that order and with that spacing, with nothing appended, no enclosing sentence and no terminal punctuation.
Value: 13 °C
